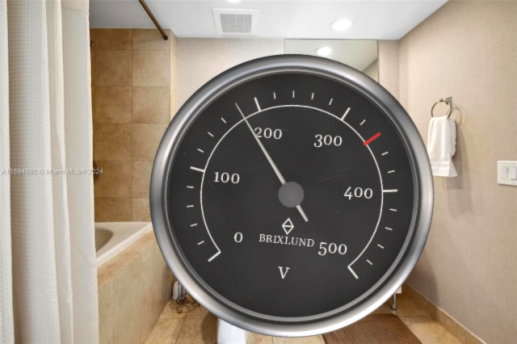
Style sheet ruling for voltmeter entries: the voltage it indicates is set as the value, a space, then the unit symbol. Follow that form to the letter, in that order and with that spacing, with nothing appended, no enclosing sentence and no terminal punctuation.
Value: 180 V
